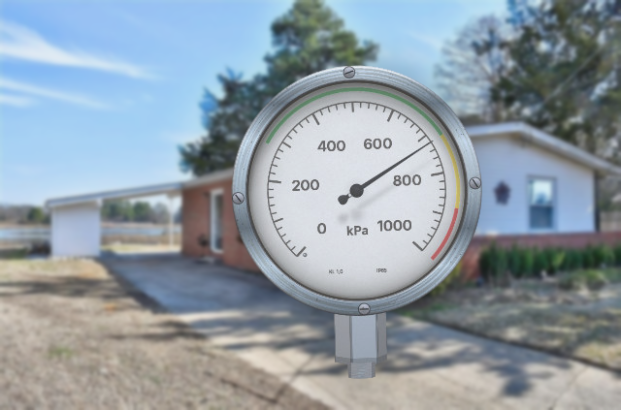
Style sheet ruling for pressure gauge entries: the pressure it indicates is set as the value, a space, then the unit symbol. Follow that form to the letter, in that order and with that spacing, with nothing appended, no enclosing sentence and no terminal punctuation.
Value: 720 kPa
